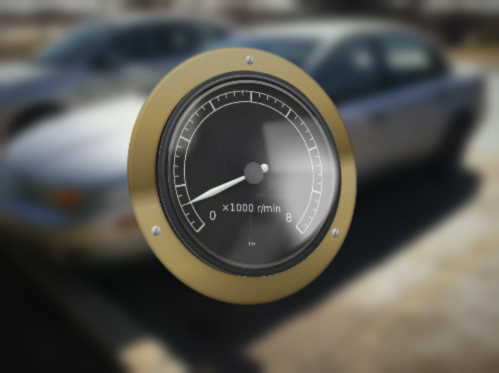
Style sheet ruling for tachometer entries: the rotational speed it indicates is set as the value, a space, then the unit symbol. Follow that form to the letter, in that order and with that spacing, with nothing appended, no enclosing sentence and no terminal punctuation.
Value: 600 rpm
